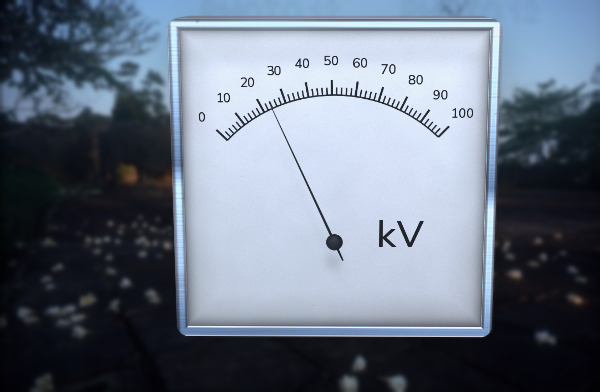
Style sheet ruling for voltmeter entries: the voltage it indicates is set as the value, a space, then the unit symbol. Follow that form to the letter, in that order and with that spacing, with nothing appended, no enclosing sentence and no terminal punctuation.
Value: 24 kV
